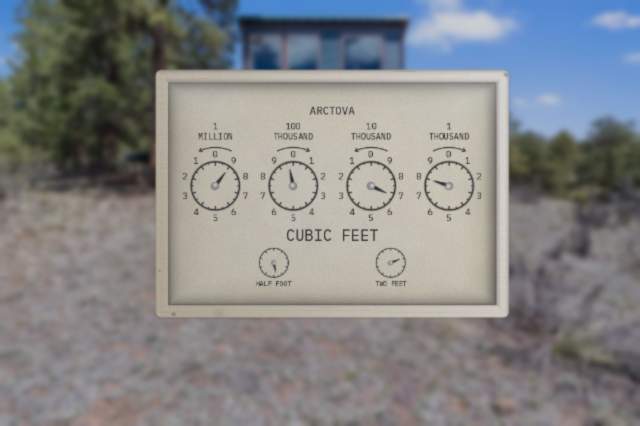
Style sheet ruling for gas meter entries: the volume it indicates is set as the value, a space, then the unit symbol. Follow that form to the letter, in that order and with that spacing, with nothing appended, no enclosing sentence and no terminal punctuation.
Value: 896800 ft³
